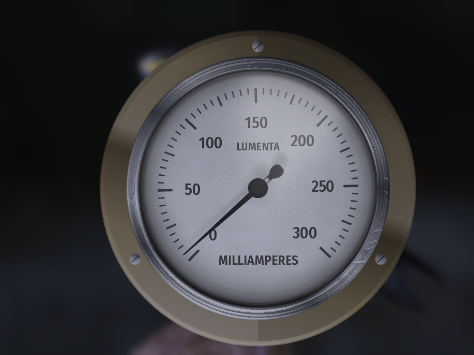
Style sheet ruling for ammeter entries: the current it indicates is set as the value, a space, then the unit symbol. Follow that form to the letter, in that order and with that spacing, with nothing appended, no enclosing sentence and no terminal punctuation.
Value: 5 mA
